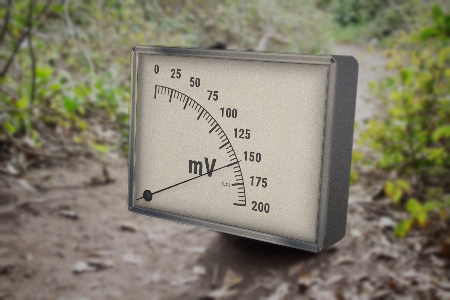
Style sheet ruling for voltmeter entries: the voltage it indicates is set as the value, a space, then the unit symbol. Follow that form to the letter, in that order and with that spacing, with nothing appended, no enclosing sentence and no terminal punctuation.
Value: 150 mV
